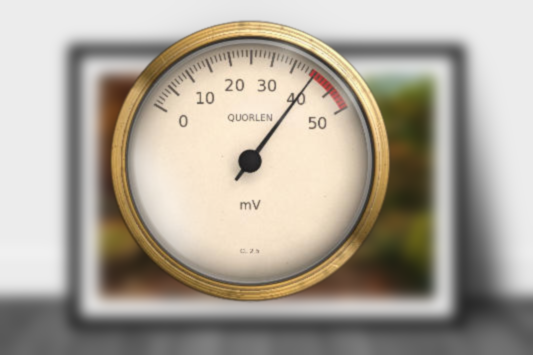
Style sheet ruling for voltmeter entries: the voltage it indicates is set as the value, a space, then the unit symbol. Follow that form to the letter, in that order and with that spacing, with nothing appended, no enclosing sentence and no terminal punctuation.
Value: 40 mV
